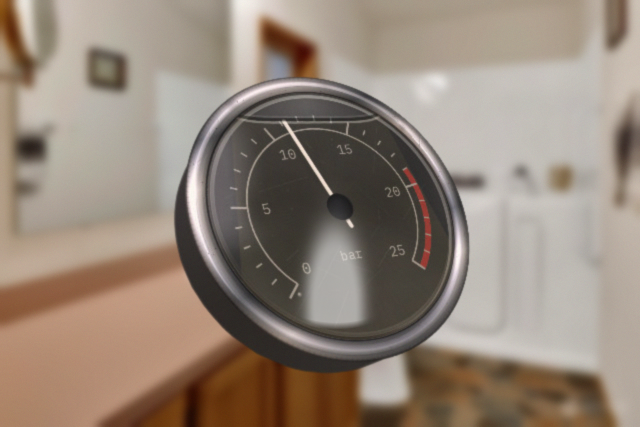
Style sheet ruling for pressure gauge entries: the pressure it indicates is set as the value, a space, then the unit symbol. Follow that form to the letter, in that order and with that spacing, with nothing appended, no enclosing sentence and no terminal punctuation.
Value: 11 bar
